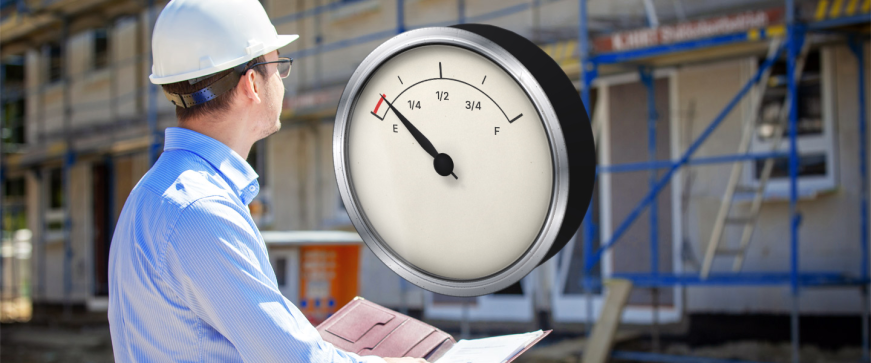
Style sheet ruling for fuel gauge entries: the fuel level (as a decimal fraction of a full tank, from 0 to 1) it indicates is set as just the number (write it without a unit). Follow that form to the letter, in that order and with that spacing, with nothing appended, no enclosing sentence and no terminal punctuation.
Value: 0.125
